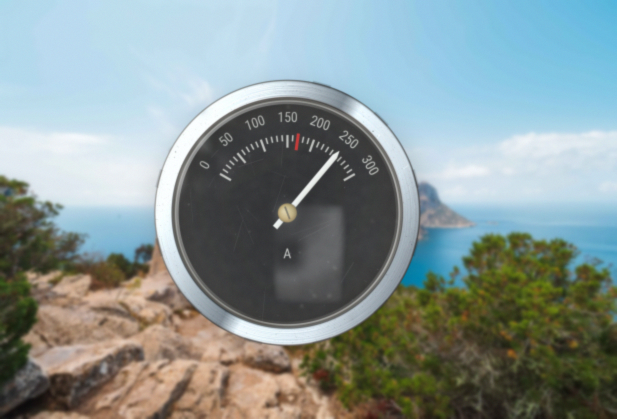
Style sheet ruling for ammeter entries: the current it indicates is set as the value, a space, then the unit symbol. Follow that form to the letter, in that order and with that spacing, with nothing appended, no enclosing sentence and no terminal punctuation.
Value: 250 A
